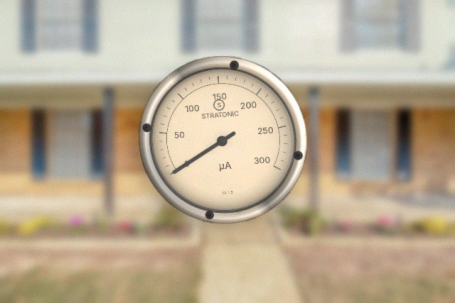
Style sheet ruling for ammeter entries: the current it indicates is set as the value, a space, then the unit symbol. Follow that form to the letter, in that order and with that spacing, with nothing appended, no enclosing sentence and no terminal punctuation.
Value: 0 µA
